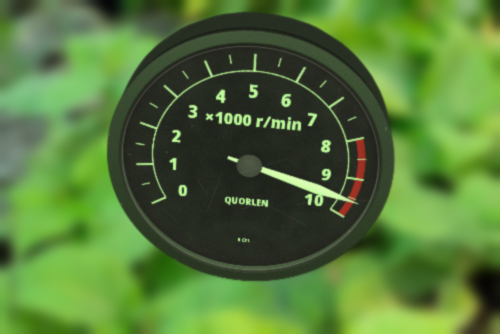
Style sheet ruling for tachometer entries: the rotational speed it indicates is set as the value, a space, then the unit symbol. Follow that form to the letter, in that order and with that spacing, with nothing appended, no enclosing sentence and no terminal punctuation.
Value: 9500 rpm
